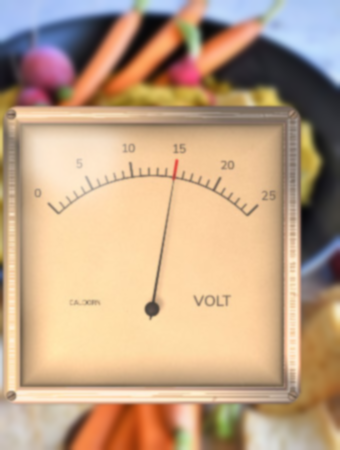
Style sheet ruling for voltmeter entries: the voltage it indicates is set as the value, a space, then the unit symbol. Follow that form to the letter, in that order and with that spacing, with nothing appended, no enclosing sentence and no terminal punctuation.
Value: 15 V
